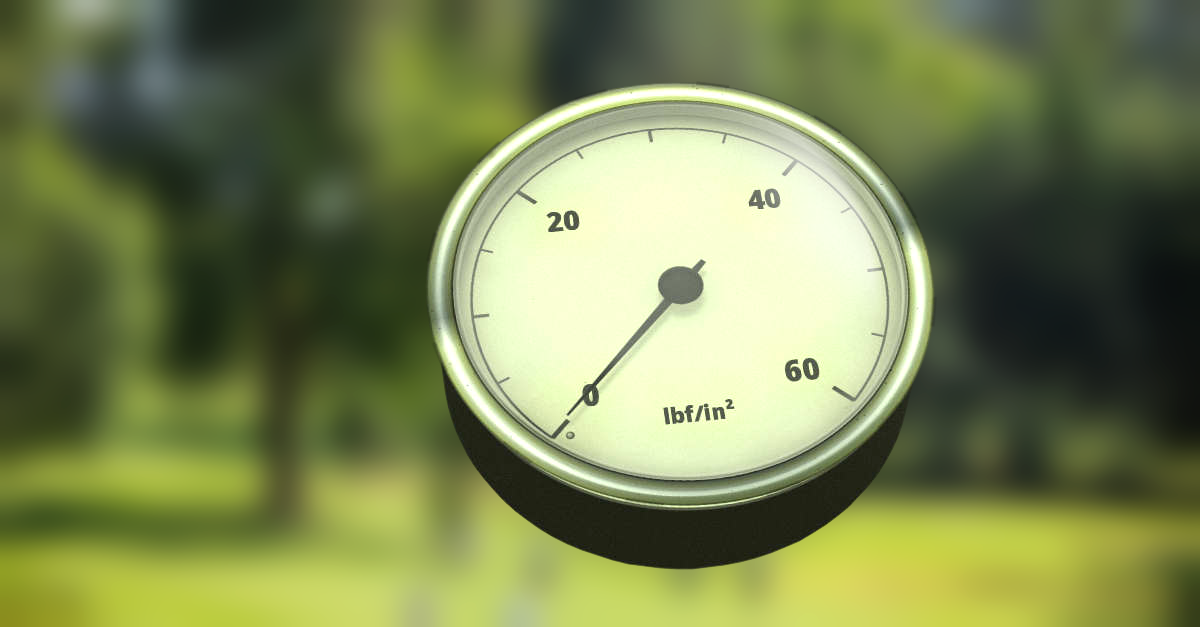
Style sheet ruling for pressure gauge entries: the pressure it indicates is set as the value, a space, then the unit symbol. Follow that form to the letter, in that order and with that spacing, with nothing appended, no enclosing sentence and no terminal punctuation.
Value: 0 psi
